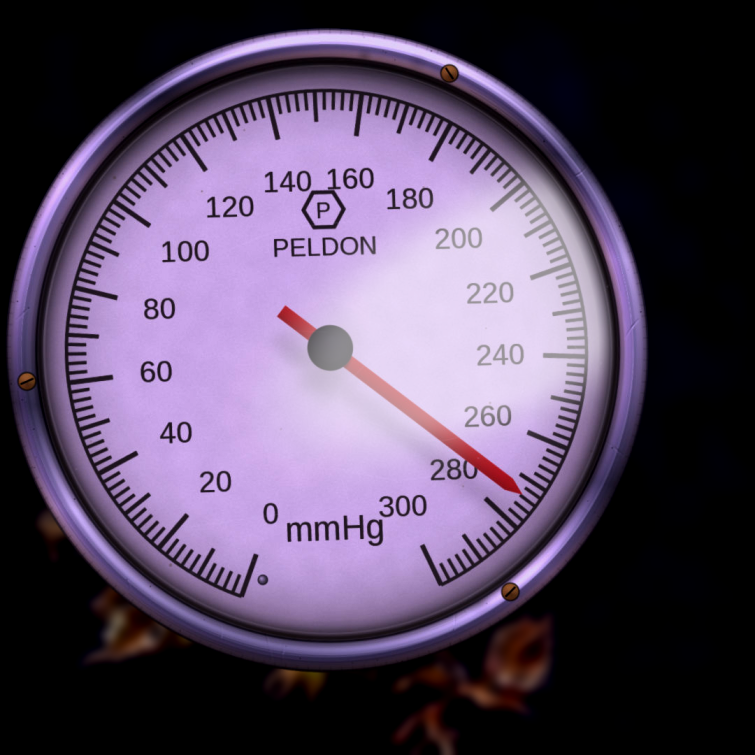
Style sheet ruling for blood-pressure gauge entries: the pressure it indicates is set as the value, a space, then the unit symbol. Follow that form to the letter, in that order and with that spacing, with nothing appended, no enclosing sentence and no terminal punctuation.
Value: 274 mmHg
